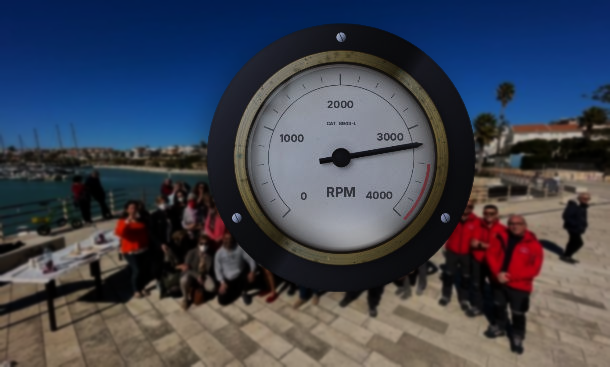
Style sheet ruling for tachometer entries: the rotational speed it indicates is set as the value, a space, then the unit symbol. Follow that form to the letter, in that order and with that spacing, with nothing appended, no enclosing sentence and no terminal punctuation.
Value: 3200 rpm
